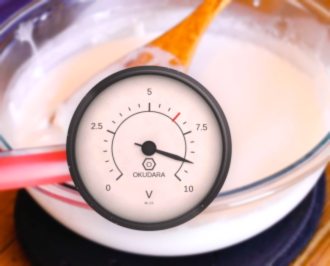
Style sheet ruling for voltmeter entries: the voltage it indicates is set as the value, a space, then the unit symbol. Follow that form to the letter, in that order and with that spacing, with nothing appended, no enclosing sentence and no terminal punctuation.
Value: 9 V
